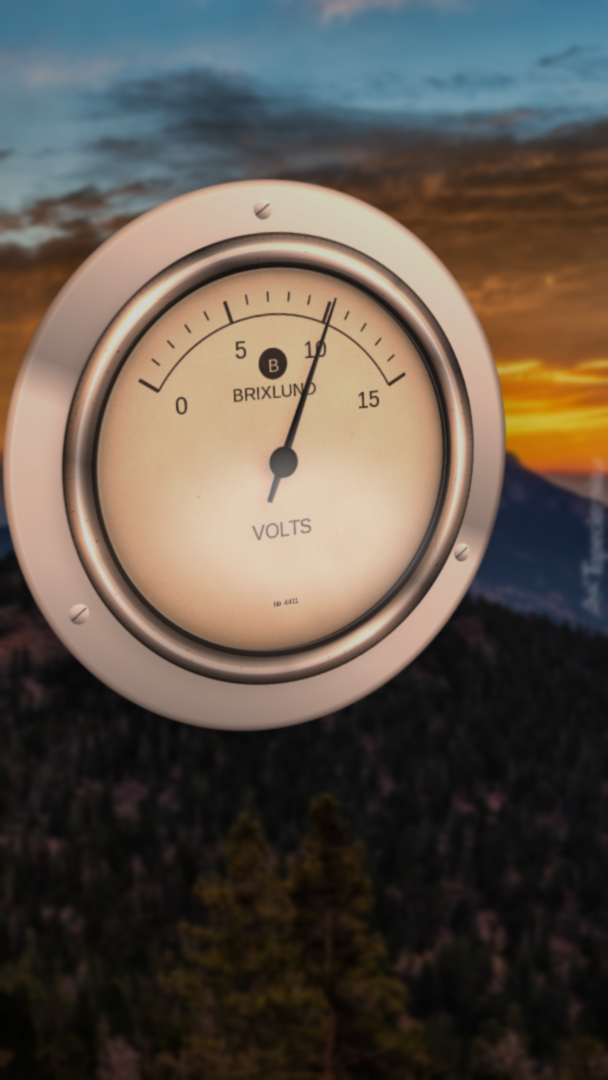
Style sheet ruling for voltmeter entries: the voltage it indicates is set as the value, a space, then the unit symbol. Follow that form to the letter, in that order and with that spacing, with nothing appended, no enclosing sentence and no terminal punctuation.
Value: 10 V
